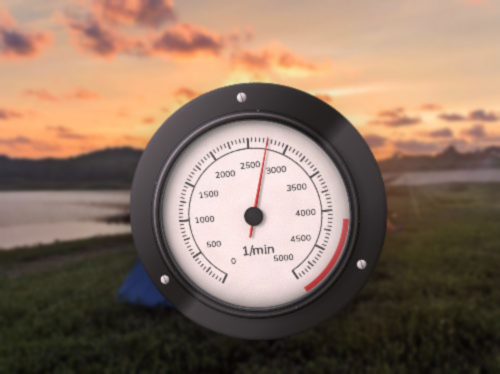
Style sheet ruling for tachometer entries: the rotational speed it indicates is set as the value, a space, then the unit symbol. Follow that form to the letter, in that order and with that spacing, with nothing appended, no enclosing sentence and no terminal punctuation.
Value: 2750 rpm
